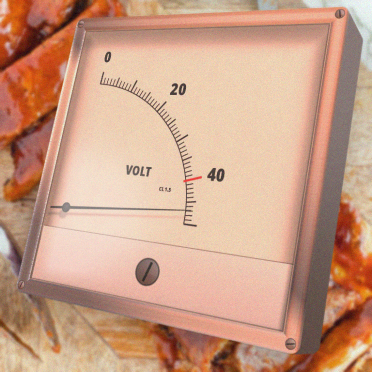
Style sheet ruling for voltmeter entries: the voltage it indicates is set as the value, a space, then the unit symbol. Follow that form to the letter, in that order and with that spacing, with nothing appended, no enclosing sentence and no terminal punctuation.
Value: 47 V
